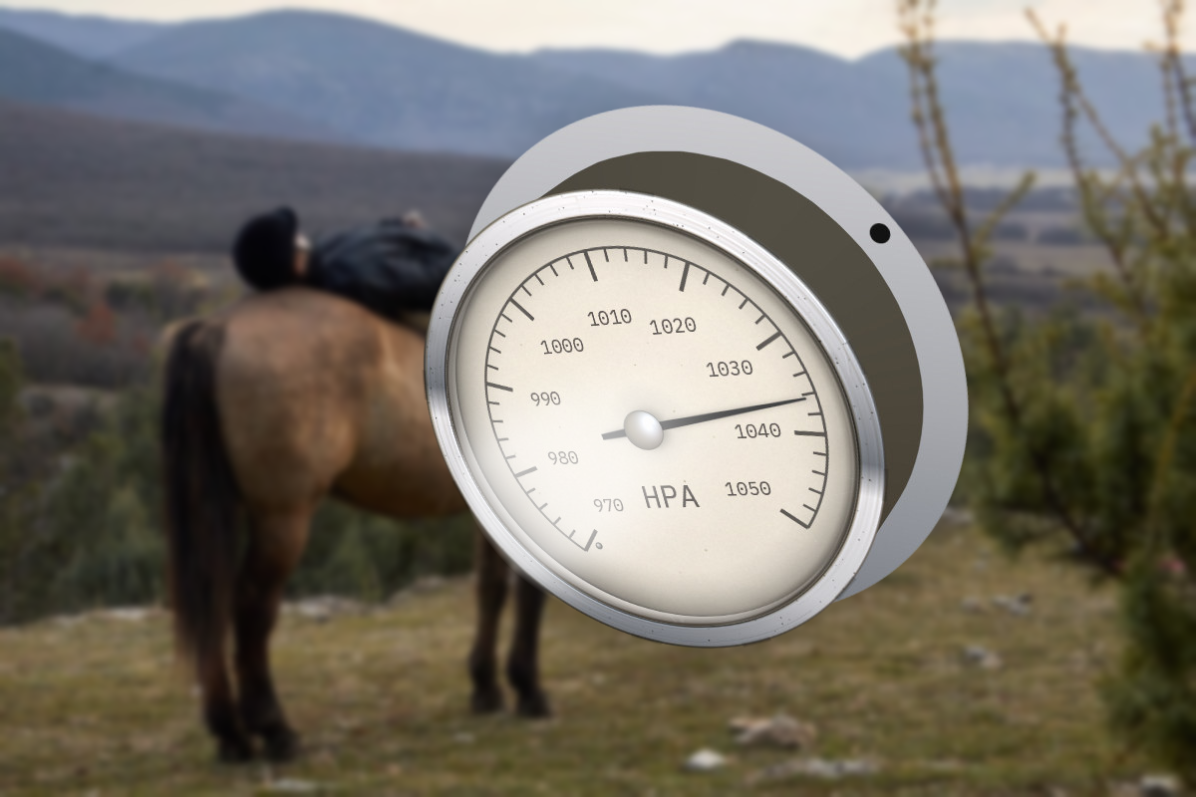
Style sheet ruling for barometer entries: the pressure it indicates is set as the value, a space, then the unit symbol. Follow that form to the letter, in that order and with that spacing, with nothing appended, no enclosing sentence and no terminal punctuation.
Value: 1036 hPa
